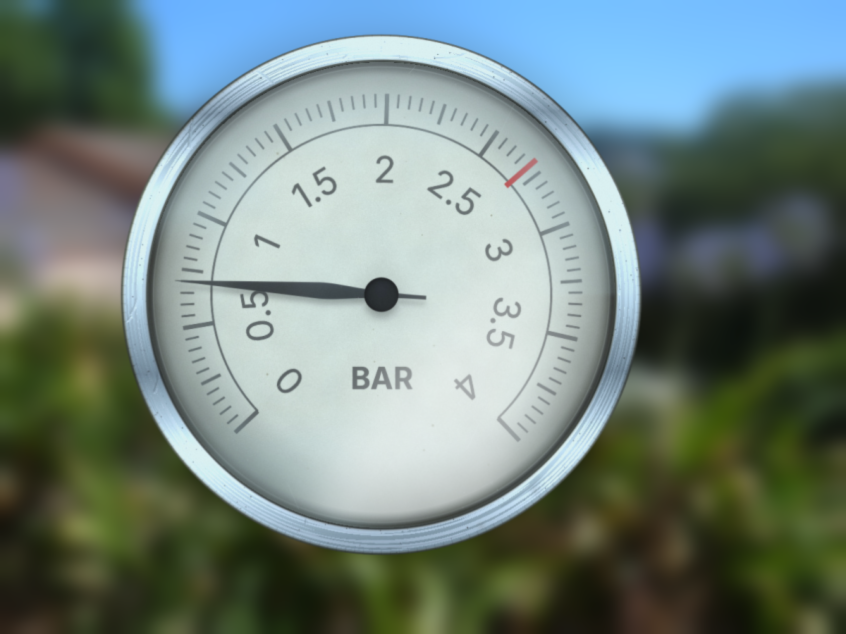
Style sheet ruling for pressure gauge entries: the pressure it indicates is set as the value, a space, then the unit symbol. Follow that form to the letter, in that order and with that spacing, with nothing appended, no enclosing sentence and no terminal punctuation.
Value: 0.7 bar
